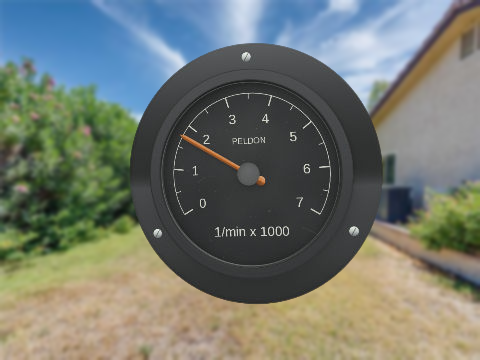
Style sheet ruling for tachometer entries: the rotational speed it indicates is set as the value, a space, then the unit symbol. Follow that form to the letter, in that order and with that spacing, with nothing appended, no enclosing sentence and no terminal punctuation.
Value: 1750 rpm
